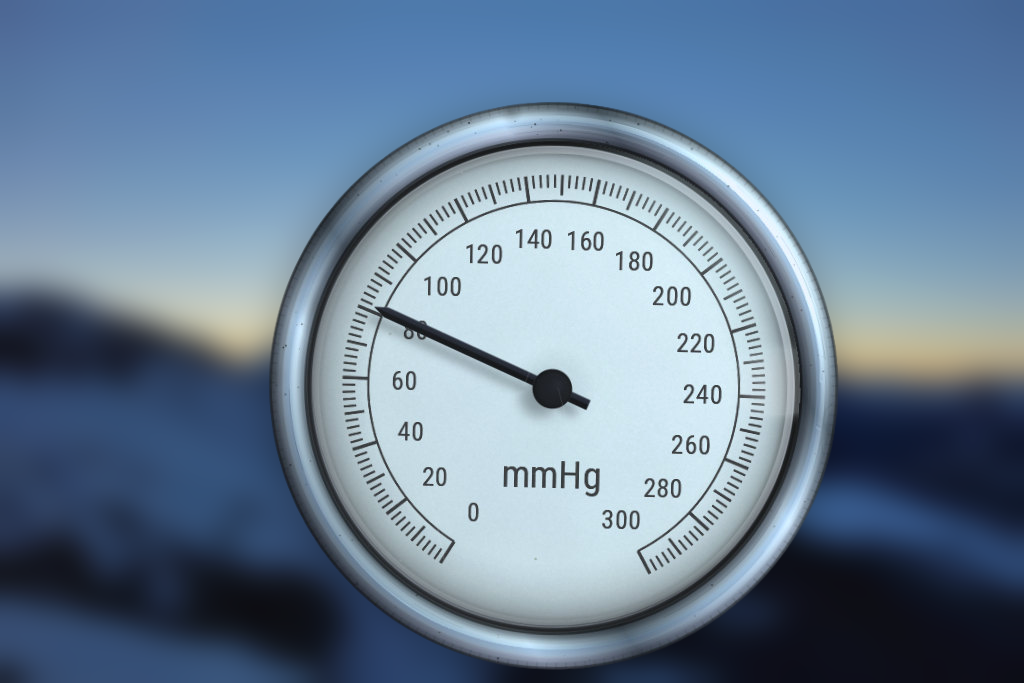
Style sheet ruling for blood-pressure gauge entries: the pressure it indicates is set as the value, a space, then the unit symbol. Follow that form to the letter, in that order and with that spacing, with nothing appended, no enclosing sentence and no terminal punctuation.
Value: 82 mmHg
